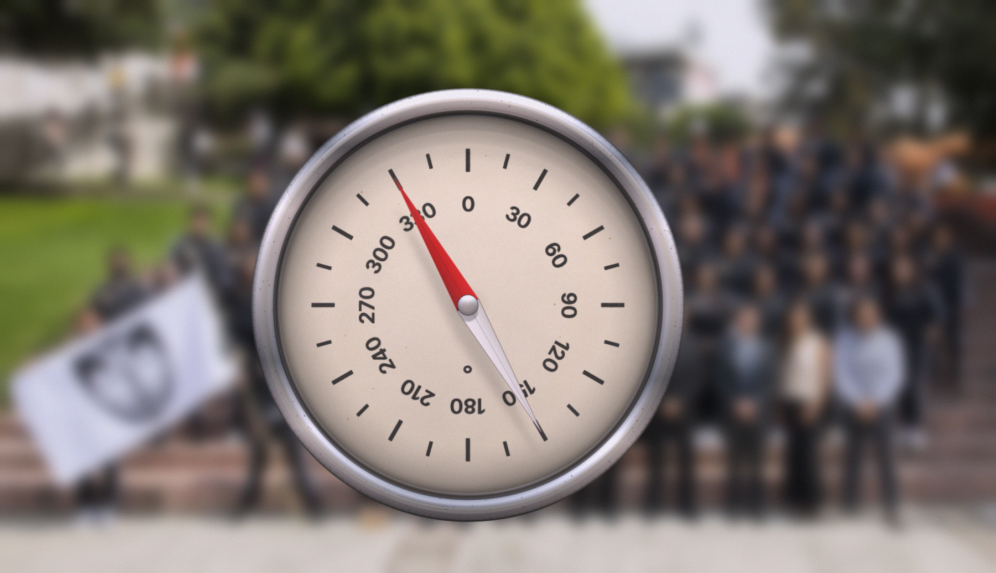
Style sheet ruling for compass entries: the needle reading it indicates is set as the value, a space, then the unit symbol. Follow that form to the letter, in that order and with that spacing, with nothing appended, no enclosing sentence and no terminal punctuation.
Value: 330 °
